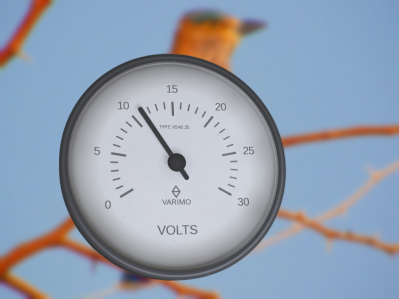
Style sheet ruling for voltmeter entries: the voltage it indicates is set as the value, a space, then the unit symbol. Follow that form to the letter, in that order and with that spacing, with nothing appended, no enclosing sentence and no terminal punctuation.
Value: 11 V
